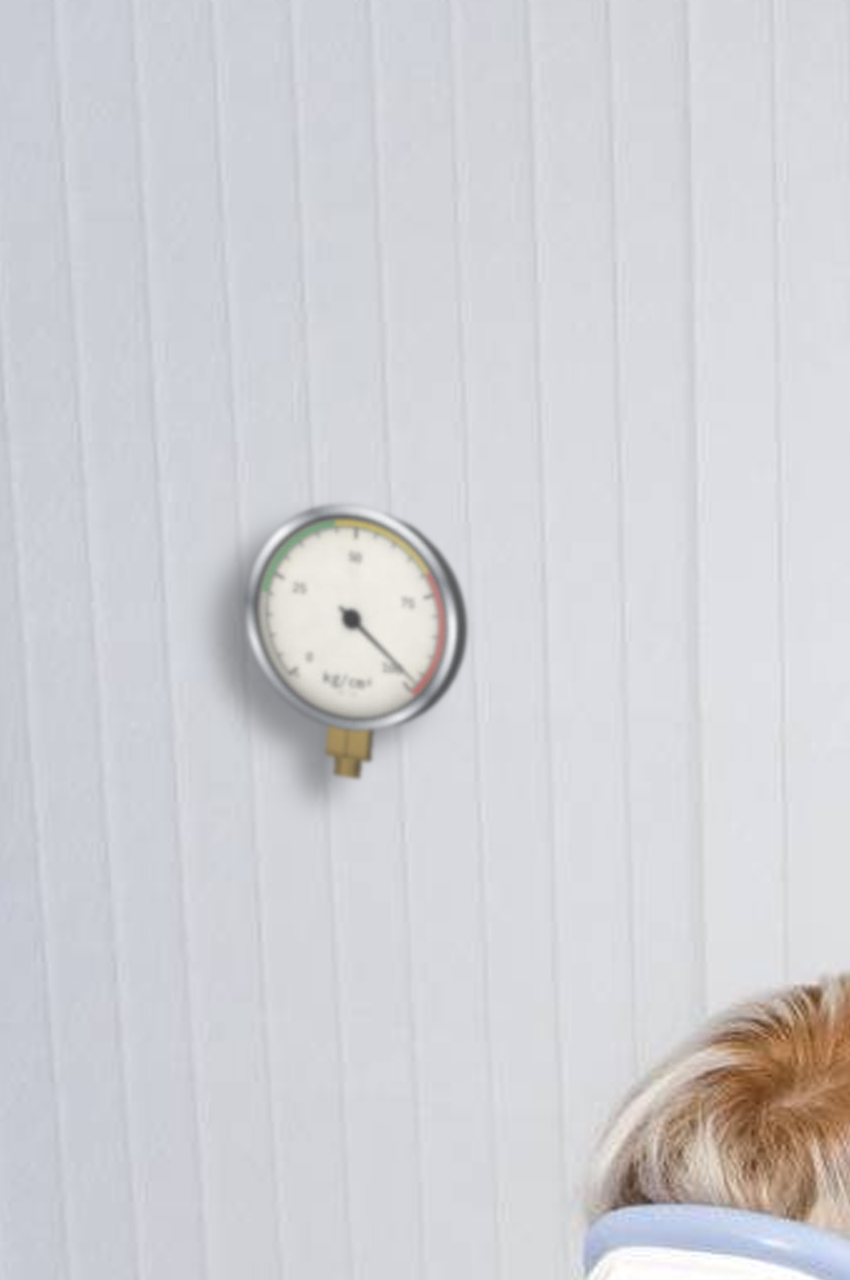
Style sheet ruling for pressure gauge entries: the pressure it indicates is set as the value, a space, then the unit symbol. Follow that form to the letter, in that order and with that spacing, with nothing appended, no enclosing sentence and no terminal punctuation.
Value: 97.5 kg/cm²
